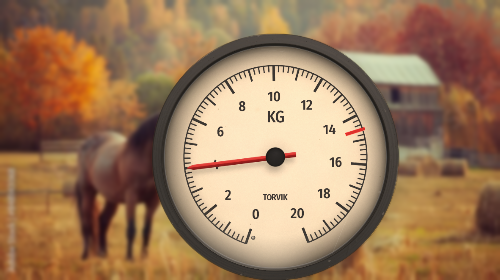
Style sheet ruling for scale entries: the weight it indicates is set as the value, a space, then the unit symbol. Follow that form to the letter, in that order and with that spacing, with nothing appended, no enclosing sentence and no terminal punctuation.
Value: 4 kg
